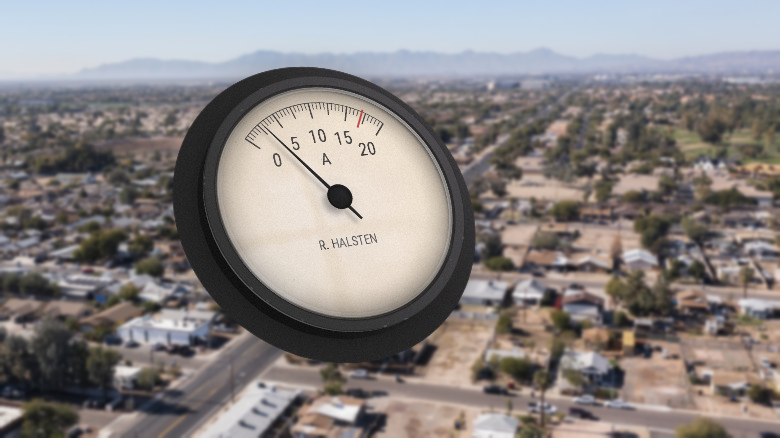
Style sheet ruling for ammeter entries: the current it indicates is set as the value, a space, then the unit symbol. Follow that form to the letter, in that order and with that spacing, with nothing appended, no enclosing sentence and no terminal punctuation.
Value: 2.5 A
